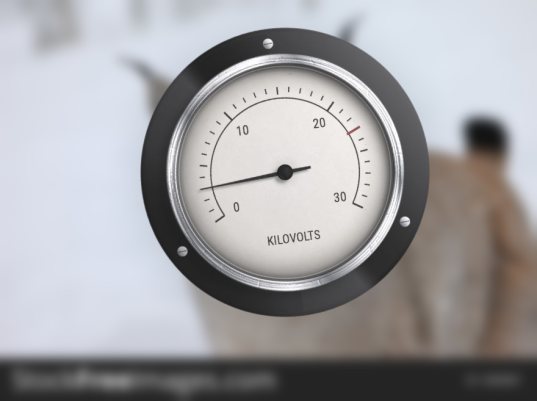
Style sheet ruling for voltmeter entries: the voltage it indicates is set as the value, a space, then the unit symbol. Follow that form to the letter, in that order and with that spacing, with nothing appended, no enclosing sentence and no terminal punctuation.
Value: 3 kV
